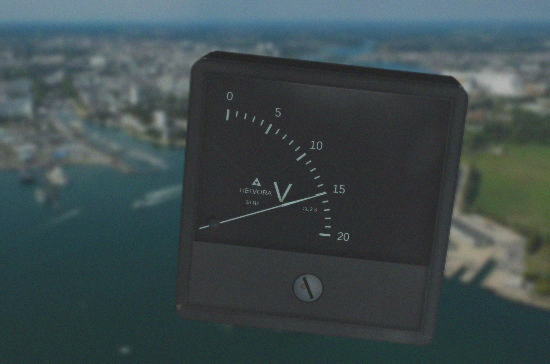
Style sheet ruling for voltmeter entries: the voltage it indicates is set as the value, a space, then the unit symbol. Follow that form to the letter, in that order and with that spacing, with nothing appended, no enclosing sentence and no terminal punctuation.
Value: 15 V
